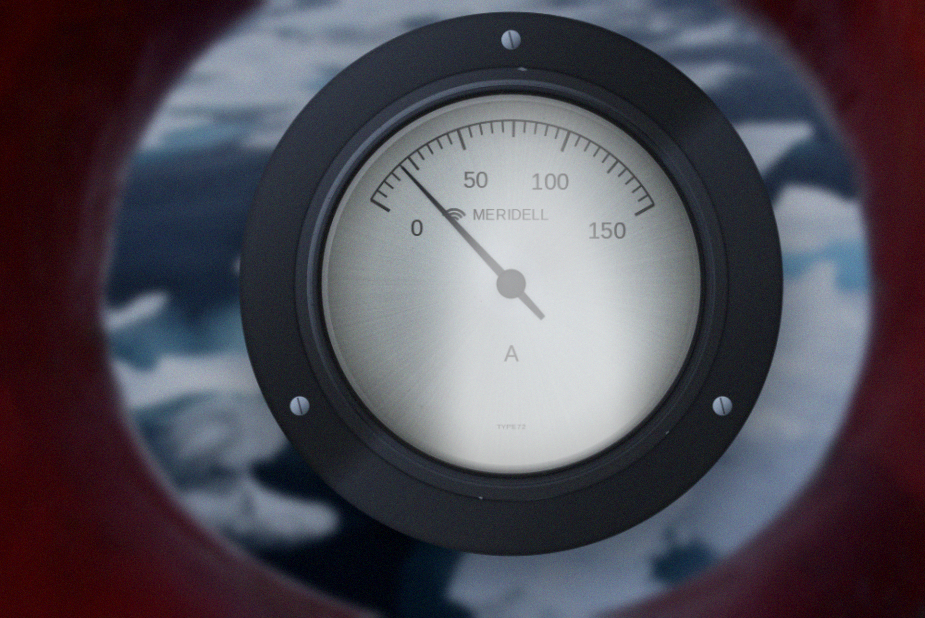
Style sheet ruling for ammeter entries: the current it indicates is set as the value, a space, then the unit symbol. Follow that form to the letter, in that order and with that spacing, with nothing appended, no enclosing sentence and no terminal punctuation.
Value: 20 A
